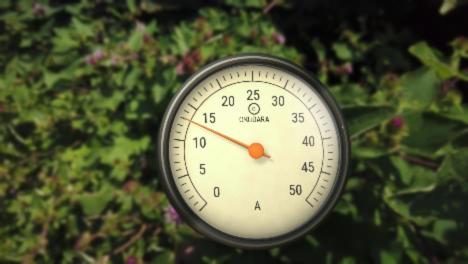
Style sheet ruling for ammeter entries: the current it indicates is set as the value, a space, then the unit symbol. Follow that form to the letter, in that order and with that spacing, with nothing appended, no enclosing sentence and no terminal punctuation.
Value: 13 A
